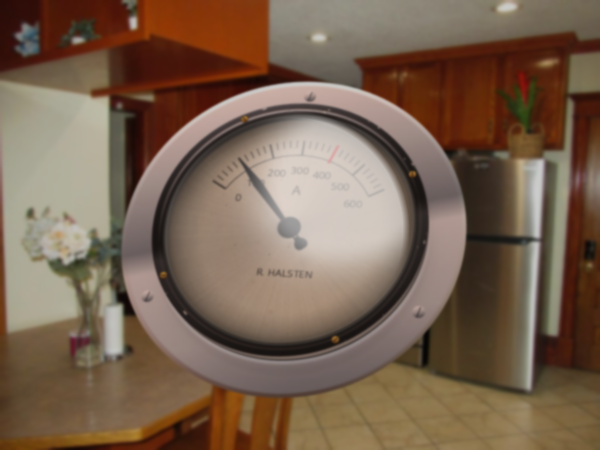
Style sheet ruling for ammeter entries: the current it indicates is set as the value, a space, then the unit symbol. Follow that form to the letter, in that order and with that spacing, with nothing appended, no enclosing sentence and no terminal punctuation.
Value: 100 A
